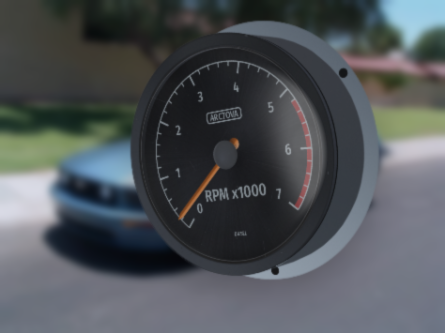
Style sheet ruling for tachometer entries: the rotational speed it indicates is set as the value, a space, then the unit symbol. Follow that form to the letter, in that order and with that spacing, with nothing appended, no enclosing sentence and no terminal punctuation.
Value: 200 rpm
